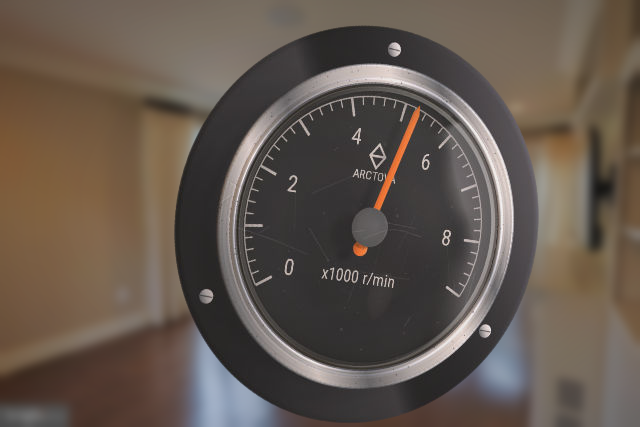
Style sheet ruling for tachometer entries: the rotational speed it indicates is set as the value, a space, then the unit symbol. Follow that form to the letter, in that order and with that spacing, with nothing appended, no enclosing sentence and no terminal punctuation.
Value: 5200 rpm
